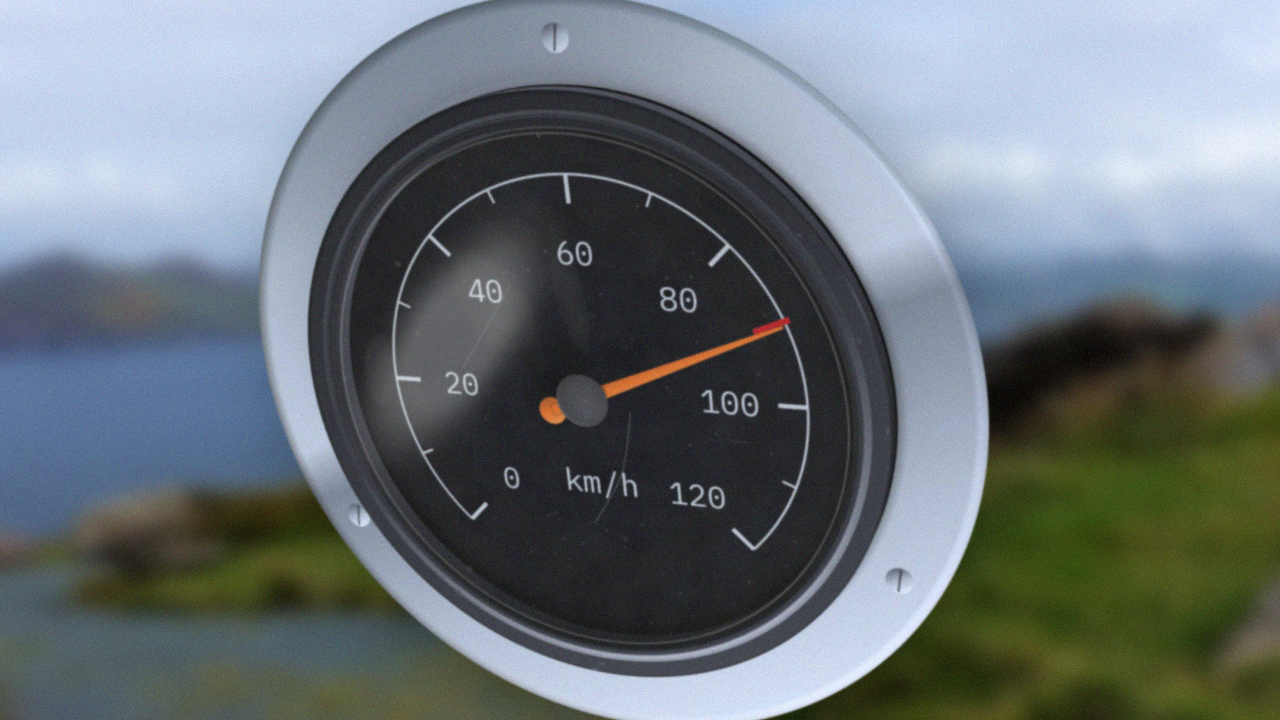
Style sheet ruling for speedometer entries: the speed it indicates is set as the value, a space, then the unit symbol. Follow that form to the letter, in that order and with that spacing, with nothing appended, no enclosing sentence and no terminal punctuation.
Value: 90 km/h
